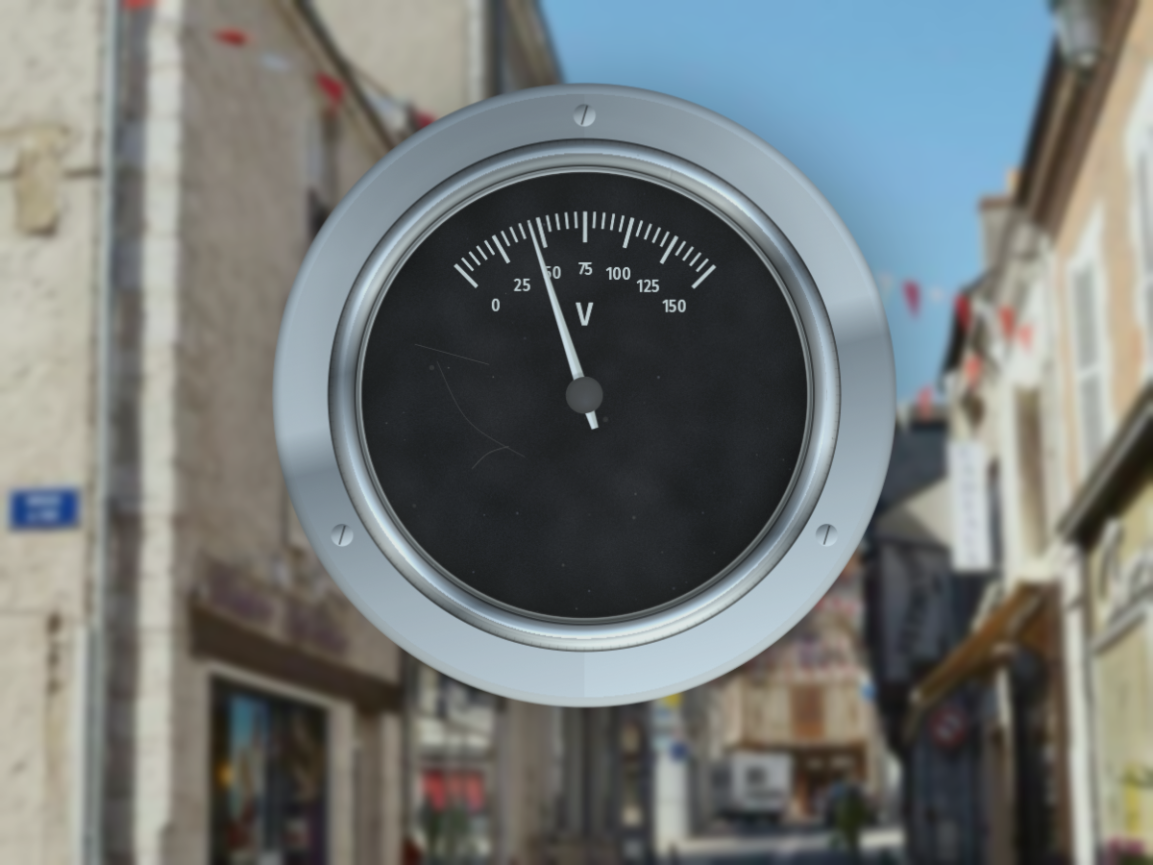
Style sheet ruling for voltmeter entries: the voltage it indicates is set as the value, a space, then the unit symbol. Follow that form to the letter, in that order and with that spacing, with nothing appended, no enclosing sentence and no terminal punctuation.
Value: 45 V
